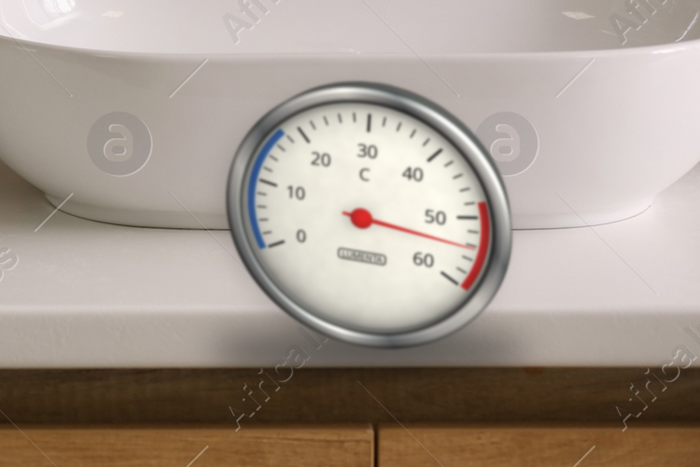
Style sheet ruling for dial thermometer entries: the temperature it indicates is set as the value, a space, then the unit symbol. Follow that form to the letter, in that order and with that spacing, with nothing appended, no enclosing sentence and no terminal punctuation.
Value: 54 °C
